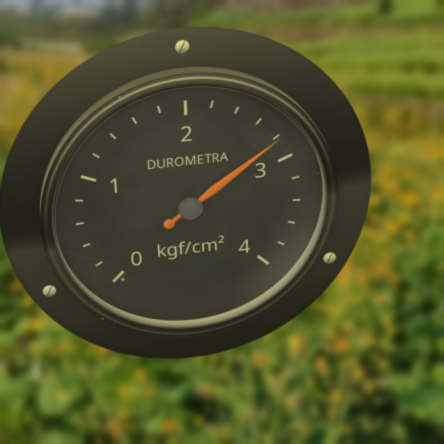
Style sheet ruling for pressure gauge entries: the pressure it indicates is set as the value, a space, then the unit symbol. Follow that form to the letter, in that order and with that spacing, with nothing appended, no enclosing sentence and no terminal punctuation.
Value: 2.8 kg/cm²
